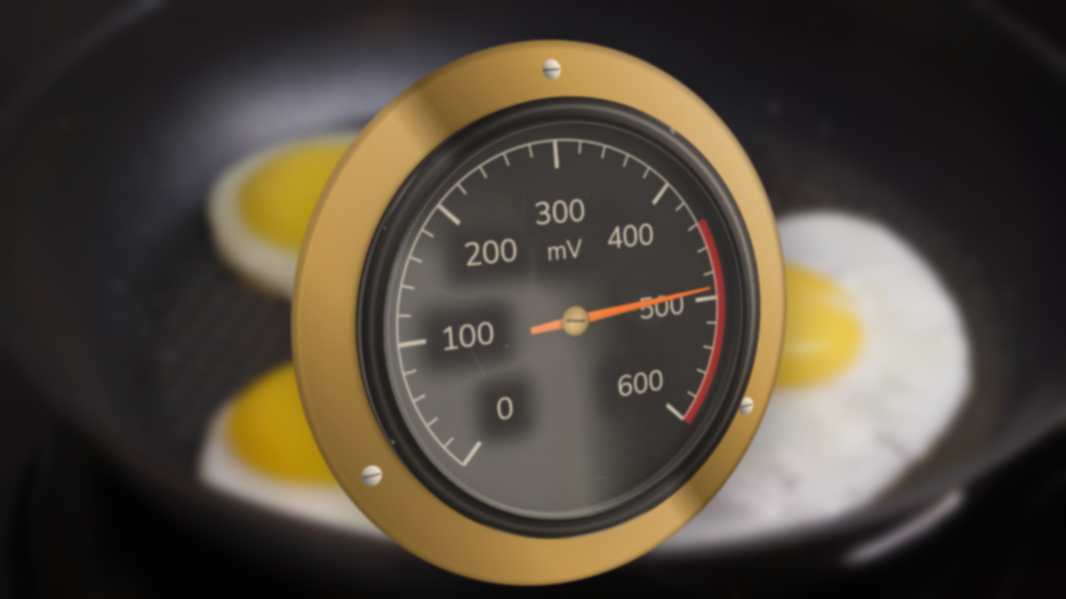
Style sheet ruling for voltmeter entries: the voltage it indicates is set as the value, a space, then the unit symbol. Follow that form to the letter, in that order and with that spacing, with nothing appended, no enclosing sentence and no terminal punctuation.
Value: 490 mV
